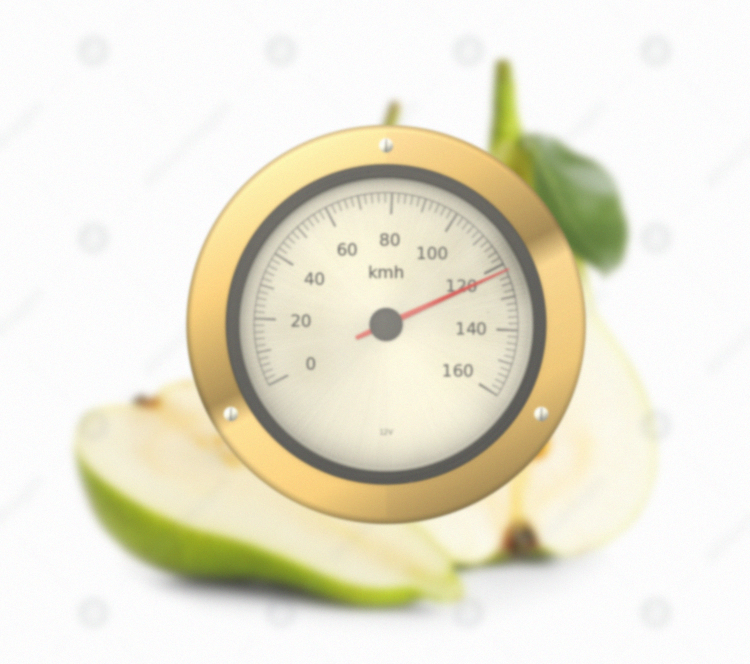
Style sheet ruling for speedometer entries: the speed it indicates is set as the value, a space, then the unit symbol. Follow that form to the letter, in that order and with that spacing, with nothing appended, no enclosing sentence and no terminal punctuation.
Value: 122 km/h
